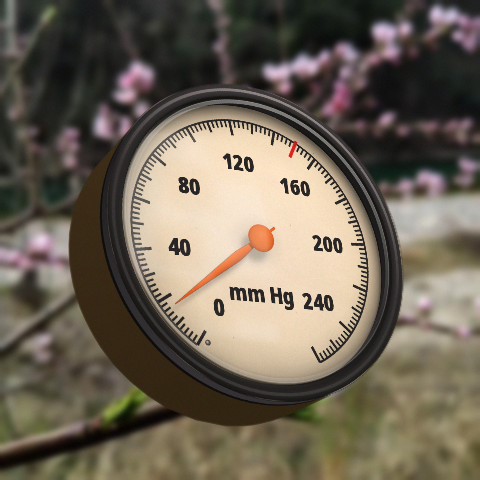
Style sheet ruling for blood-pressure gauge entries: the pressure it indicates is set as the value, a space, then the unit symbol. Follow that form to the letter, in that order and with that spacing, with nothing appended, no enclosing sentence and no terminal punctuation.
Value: 16 mmHg
